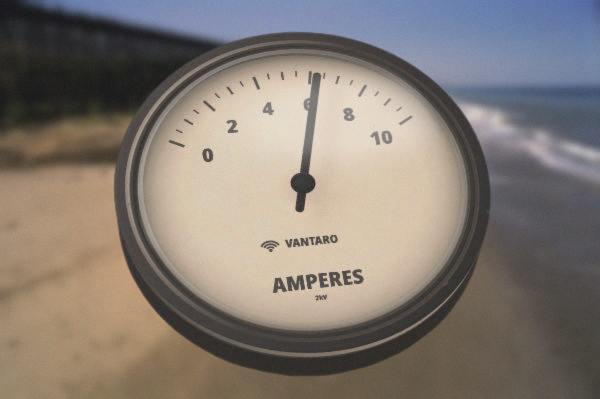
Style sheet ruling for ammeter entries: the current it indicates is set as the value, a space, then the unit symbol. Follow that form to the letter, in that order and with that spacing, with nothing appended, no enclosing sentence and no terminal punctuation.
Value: 6.25 A
